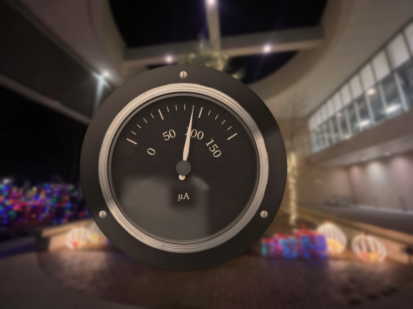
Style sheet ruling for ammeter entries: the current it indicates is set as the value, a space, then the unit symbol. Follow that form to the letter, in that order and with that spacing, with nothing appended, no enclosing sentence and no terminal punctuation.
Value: 90 µA
